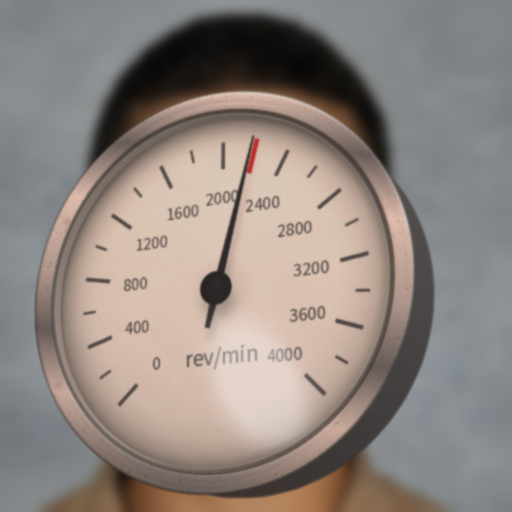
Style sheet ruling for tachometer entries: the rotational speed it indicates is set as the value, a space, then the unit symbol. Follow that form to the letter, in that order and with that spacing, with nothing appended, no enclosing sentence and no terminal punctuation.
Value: 2200 rpm
